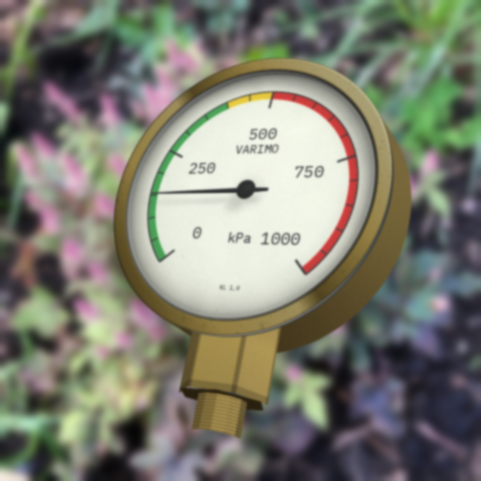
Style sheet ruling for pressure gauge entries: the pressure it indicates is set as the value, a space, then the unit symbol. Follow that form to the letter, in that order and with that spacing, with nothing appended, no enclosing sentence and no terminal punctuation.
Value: 150 kPa
